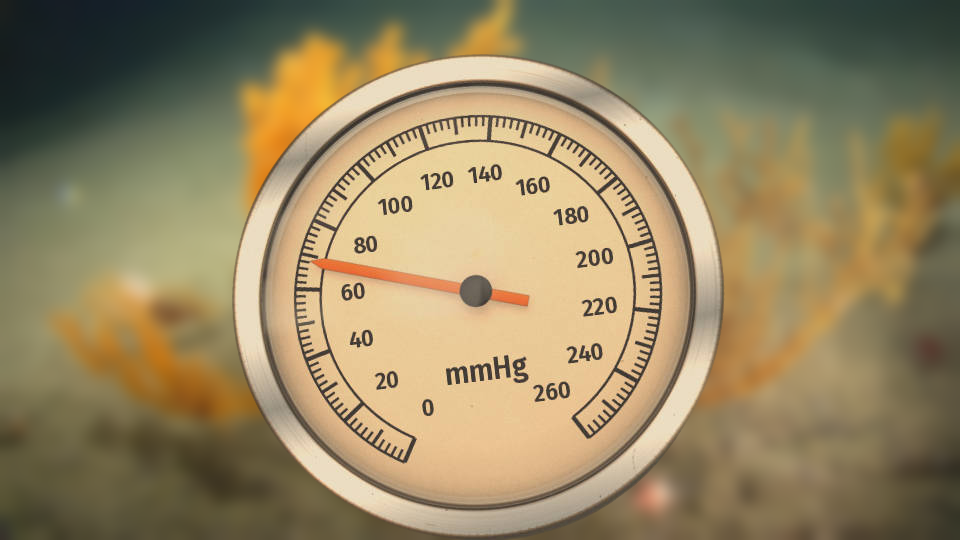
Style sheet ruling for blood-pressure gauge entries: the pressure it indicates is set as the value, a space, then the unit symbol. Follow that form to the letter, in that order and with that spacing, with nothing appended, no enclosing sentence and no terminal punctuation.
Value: 68 mmHg
